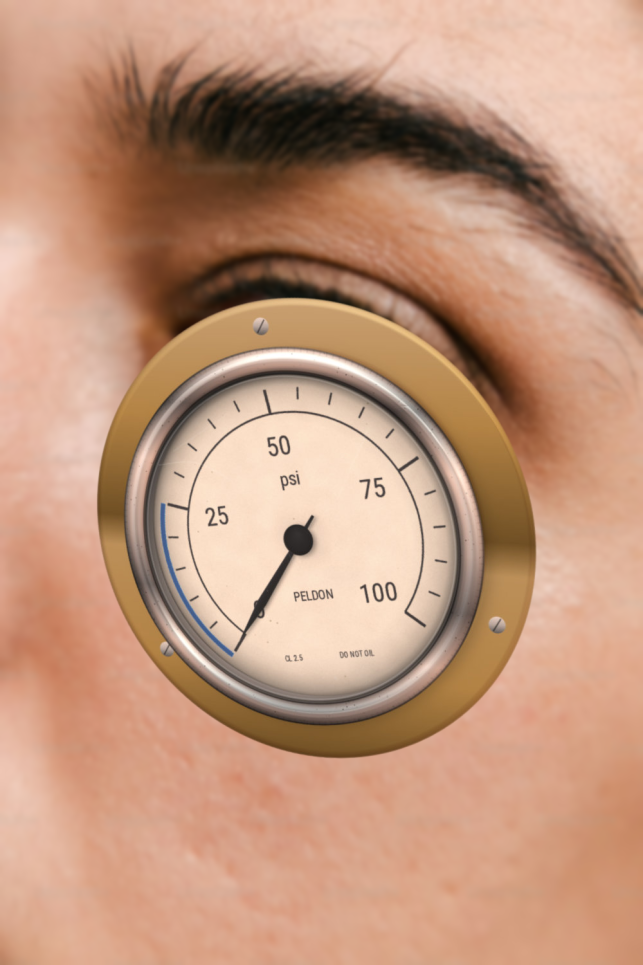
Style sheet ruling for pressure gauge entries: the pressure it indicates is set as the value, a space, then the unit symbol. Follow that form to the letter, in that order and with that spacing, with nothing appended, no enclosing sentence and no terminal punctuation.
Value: 0 psi
